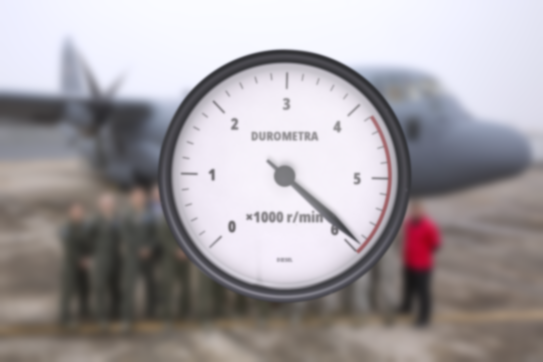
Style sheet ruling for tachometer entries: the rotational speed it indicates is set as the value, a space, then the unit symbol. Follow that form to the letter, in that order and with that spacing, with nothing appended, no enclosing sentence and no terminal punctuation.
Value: 5900 rpm
